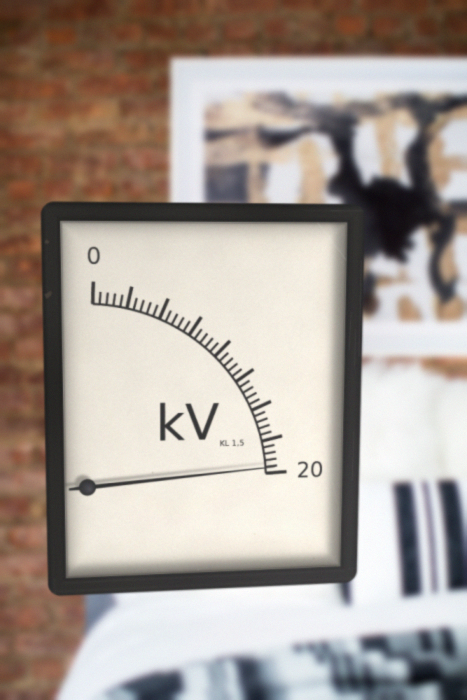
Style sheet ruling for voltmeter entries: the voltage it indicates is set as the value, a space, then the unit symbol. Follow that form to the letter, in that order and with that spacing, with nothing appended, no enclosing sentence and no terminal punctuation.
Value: 19.5 kV
